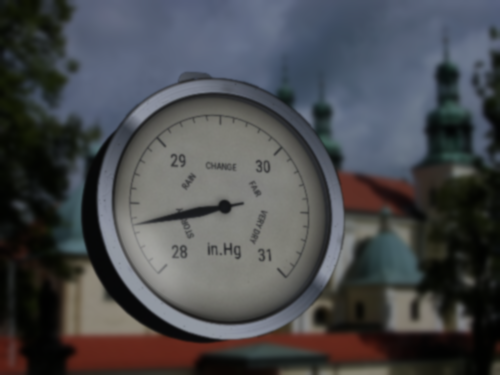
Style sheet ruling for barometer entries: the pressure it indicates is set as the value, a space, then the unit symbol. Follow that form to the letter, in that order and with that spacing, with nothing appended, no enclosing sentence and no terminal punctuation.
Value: 28.35 inHg
